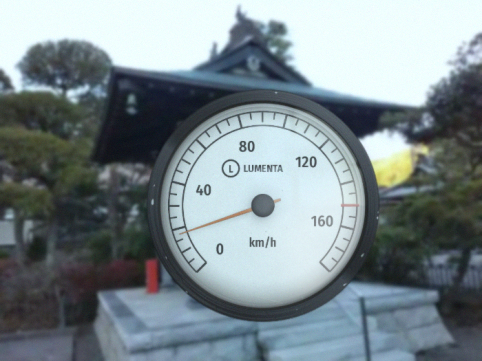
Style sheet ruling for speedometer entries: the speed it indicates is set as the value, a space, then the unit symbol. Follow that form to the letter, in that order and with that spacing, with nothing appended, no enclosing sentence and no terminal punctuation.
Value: 17.5 km/h
